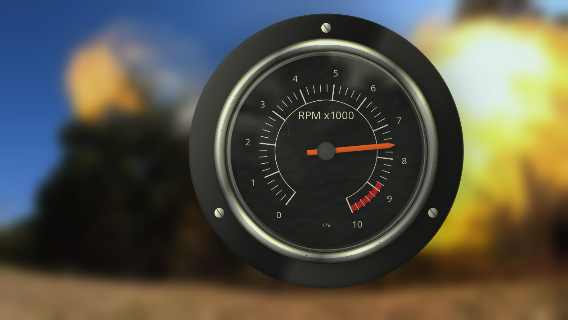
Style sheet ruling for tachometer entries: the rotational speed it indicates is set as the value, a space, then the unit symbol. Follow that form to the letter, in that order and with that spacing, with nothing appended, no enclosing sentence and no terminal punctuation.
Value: 7600 rpm
